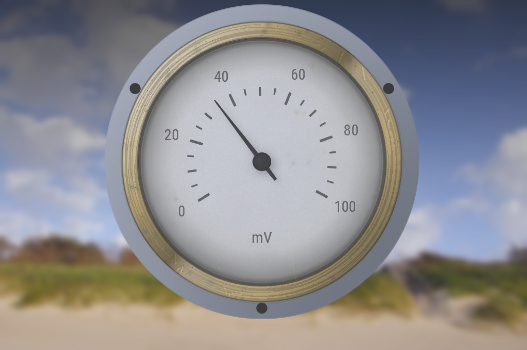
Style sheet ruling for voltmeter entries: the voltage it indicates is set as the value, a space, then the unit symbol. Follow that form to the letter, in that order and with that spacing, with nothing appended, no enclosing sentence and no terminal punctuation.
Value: 35 mV
